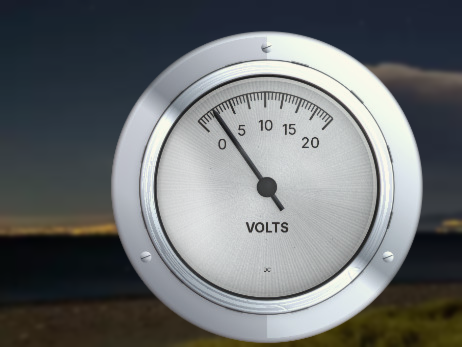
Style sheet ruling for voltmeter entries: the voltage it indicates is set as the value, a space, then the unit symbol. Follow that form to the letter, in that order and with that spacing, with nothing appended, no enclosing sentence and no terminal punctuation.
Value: 2.5 V
